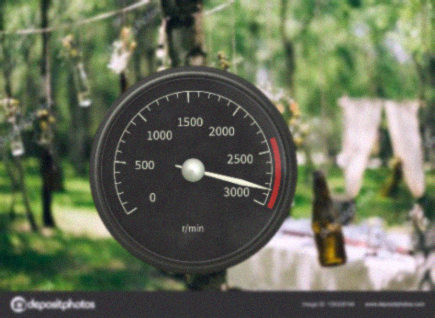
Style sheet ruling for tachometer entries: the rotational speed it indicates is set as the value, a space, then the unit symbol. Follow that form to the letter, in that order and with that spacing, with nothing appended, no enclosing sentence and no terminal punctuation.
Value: 2850 rpm
